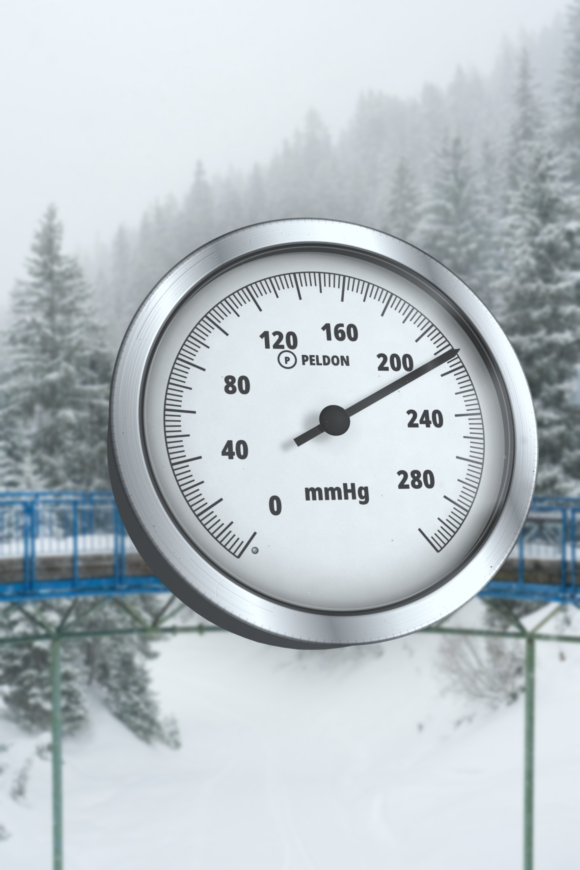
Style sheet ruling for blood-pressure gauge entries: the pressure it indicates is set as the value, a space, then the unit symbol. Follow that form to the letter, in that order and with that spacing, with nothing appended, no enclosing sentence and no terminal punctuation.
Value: 214 mmHg
